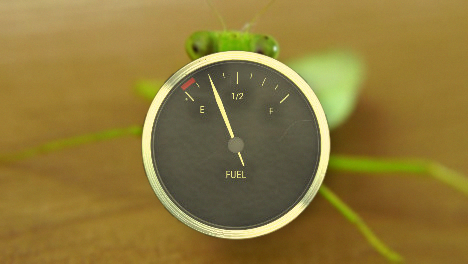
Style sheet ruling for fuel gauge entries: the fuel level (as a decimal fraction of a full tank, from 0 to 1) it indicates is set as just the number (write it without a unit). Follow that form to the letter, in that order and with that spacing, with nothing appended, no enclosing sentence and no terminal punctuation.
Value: 0.25
